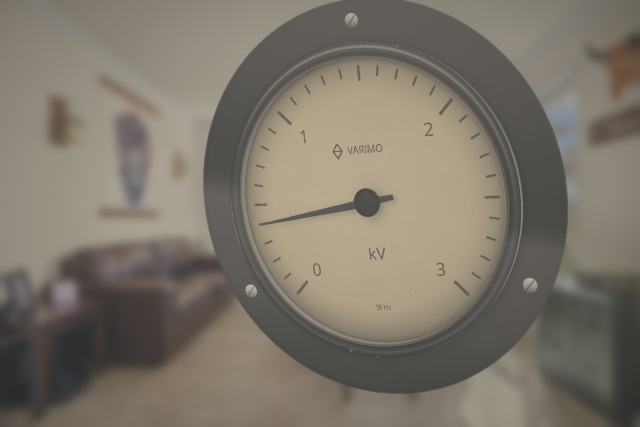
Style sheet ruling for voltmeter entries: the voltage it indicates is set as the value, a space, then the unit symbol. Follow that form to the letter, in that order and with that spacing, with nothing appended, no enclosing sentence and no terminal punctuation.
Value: 0.4 kV
